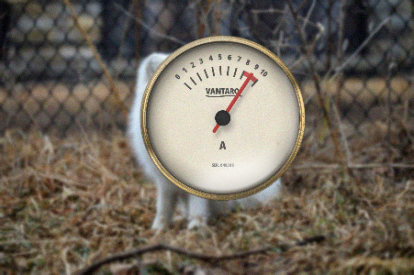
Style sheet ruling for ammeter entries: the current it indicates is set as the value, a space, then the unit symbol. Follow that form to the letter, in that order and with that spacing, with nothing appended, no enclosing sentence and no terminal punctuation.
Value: 9 A
